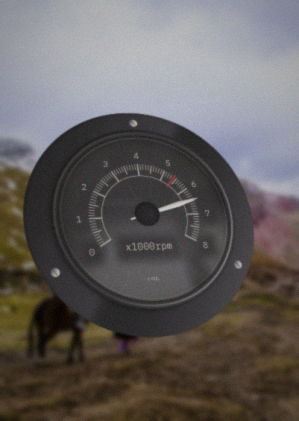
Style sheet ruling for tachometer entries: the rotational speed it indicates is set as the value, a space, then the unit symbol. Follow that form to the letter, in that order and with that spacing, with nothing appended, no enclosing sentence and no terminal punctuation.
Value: 6500 rpm
